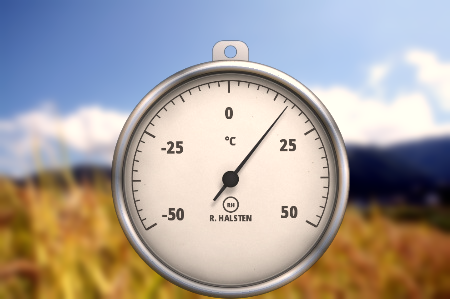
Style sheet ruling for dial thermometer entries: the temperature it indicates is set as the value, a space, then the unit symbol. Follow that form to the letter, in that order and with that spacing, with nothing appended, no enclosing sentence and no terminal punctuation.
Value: 16.25 °C
